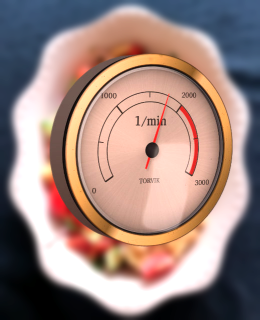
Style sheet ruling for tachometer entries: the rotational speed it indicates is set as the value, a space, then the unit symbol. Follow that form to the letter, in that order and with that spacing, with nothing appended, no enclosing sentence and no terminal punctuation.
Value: 1750 rpm
